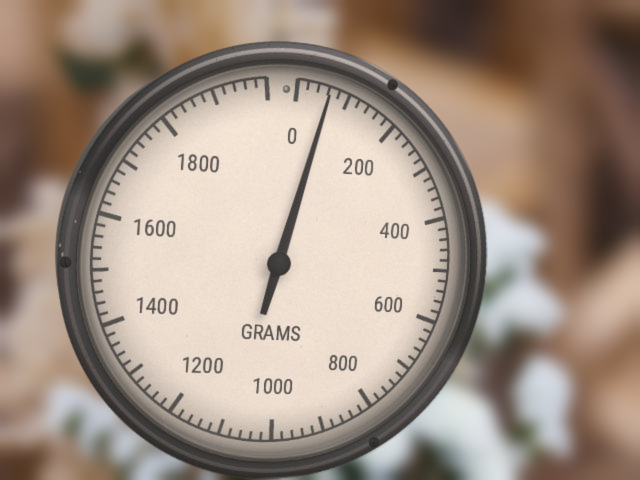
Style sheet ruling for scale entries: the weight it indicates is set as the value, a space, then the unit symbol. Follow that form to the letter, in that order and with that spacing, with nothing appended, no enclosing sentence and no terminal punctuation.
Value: 60 g
